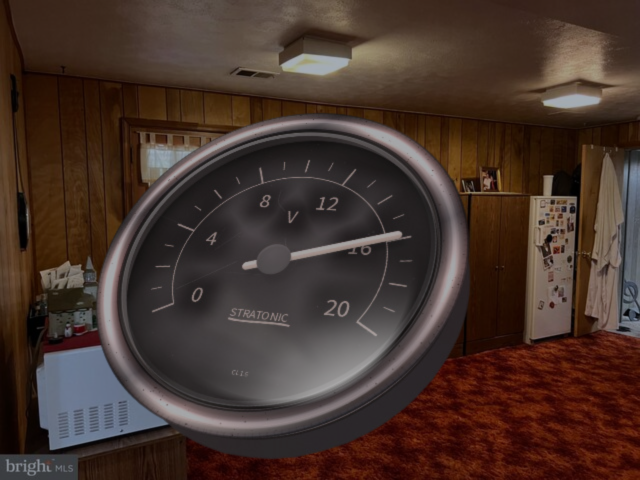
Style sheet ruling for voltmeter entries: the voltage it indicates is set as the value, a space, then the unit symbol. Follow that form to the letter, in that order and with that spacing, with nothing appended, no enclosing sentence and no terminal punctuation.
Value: 16 V
